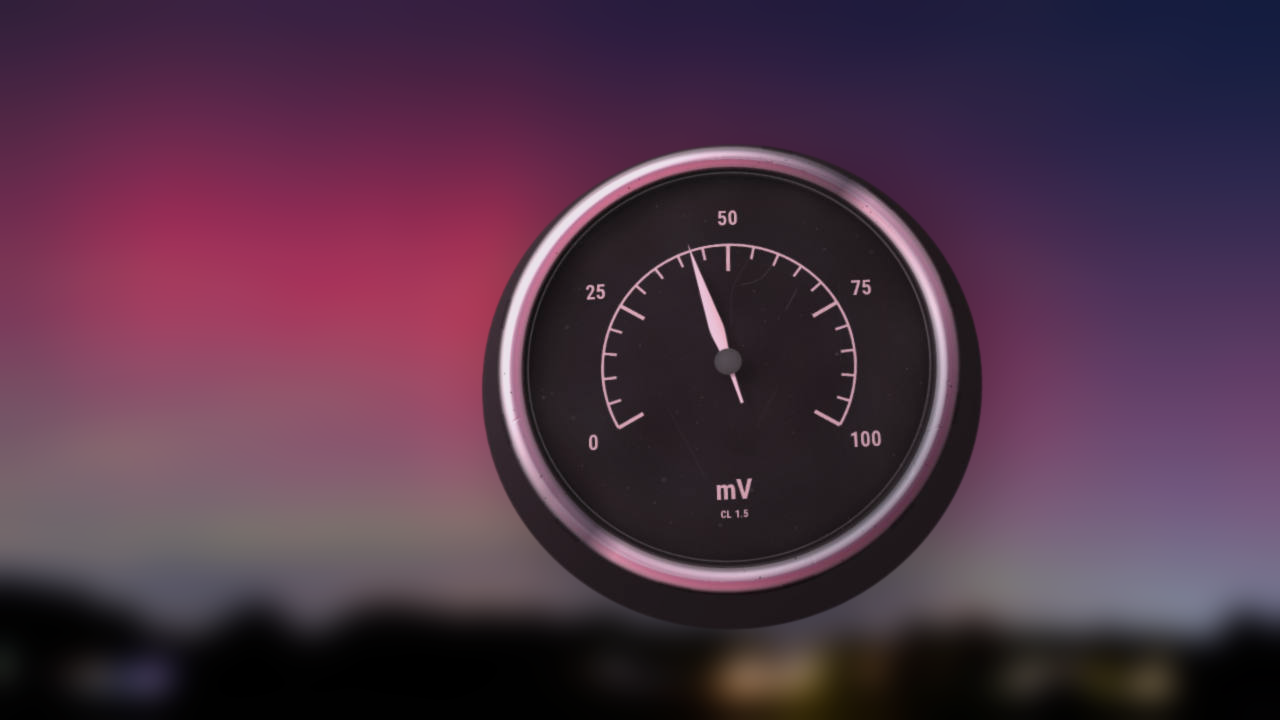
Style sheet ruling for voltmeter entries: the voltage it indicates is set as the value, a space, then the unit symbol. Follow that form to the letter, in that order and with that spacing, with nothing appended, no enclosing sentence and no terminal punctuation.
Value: 42.5 mV
